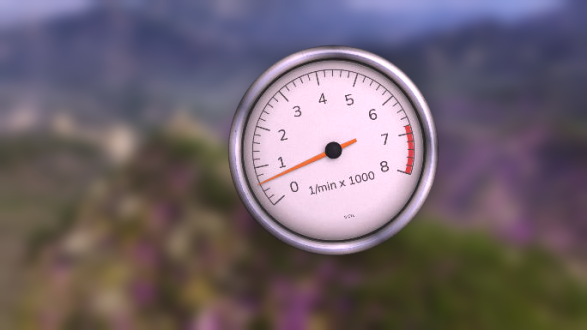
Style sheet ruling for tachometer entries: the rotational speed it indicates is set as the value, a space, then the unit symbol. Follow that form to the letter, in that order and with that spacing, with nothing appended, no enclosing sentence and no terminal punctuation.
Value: 600 rpm
